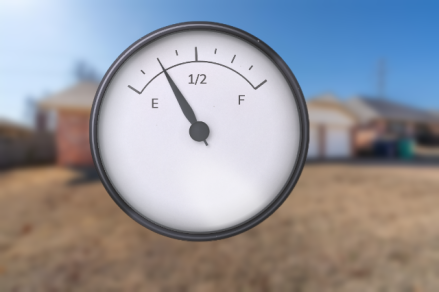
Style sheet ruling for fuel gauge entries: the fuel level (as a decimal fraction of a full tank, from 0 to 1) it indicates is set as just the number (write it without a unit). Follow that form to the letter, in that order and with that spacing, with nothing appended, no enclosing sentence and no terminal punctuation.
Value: 0.25
